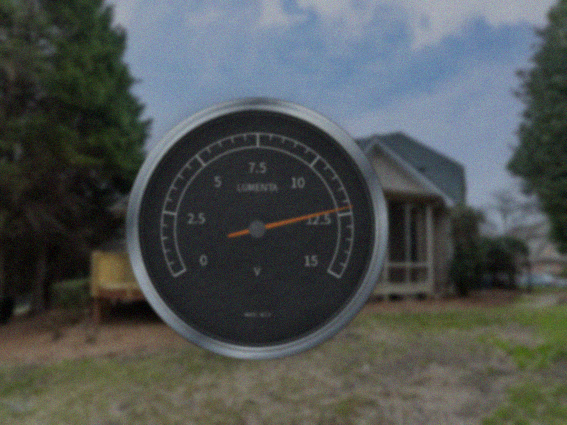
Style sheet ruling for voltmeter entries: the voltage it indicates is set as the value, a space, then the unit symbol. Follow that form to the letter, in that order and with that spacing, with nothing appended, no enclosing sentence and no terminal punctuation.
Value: 12.25 V
